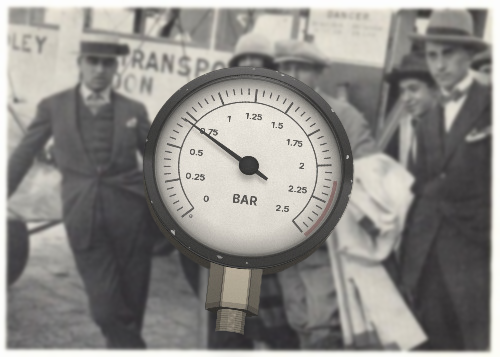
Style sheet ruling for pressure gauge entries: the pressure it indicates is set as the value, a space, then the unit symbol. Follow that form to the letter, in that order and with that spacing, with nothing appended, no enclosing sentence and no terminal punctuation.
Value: 0.7 bar
